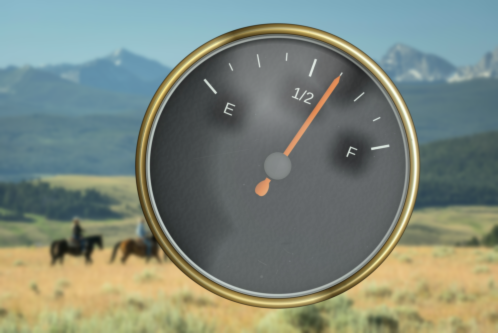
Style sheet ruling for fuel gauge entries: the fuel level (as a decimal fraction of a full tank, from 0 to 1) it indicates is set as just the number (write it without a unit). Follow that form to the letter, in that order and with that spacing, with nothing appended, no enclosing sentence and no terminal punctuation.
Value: 0.625
